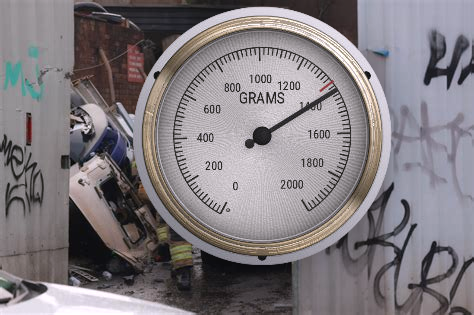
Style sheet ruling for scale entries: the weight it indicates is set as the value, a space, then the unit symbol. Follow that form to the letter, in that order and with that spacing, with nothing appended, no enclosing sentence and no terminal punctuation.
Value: 1400 g
